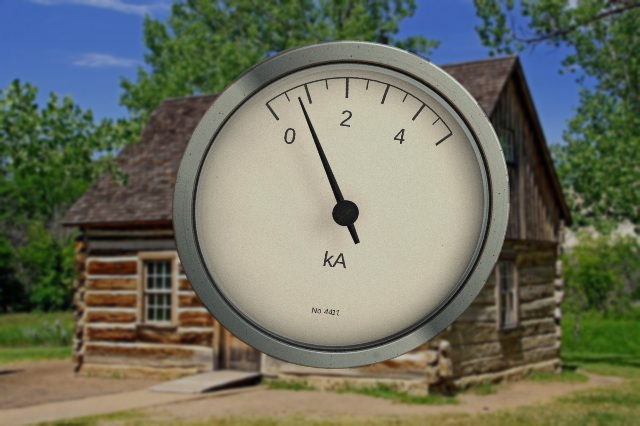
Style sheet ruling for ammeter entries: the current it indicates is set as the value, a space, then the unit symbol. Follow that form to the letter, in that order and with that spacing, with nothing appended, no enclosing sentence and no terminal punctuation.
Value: 0.75 kA
